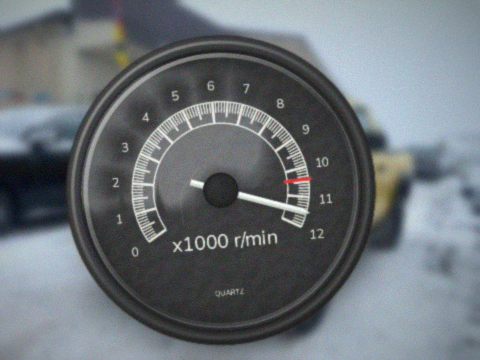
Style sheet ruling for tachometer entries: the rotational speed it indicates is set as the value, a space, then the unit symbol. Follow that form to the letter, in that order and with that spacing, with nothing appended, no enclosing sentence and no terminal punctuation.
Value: 11500 rpm
